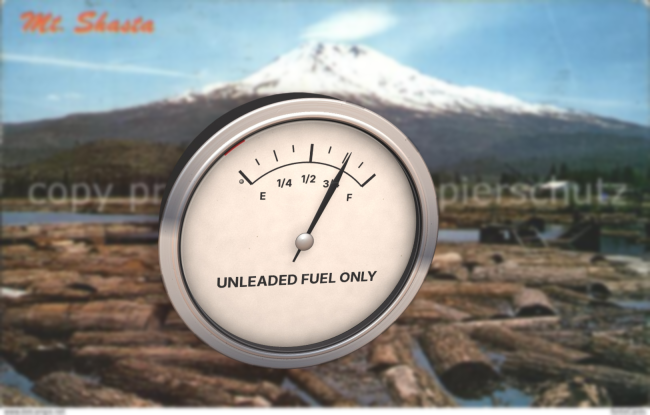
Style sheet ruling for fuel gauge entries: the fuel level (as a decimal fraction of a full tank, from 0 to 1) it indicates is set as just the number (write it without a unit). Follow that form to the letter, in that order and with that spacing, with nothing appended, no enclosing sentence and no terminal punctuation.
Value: 0.75
